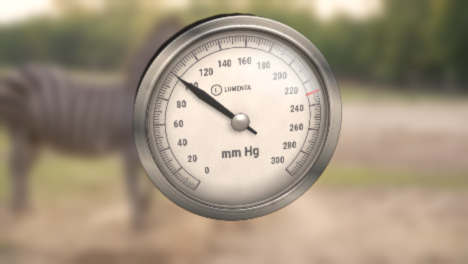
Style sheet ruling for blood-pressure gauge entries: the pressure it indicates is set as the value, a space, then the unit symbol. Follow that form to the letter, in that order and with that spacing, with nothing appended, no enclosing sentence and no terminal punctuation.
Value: 100 mmHg
